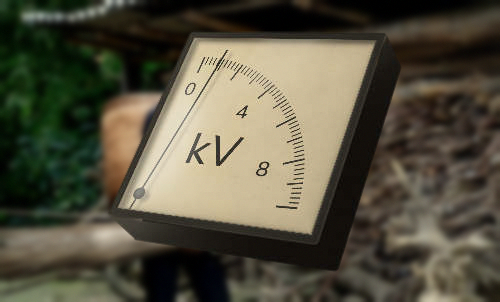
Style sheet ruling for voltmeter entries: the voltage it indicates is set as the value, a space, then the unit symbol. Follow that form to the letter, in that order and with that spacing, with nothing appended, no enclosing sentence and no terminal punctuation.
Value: 1 kV
